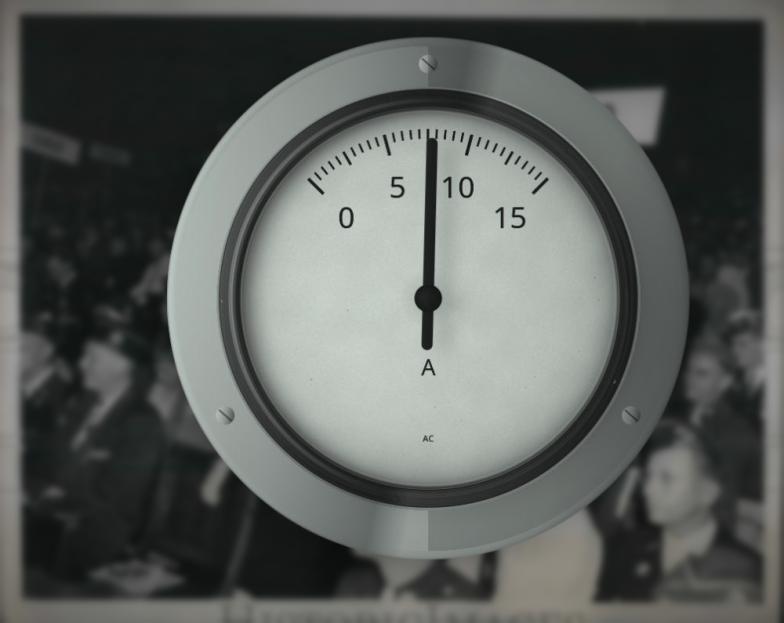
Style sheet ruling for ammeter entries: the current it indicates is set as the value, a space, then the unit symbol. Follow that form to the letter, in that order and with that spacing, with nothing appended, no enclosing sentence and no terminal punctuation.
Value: 7.75 A
